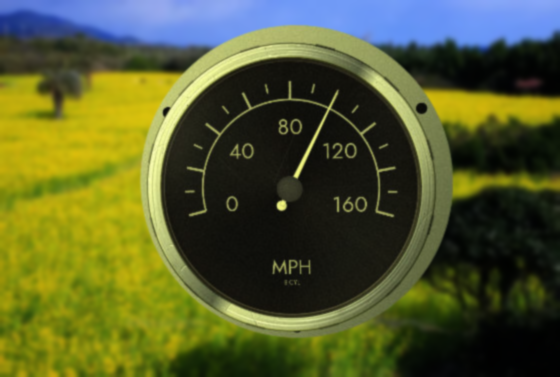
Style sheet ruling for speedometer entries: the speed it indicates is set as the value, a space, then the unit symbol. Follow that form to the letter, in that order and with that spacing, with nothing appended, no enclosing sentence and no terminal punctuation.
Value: 100 mph
